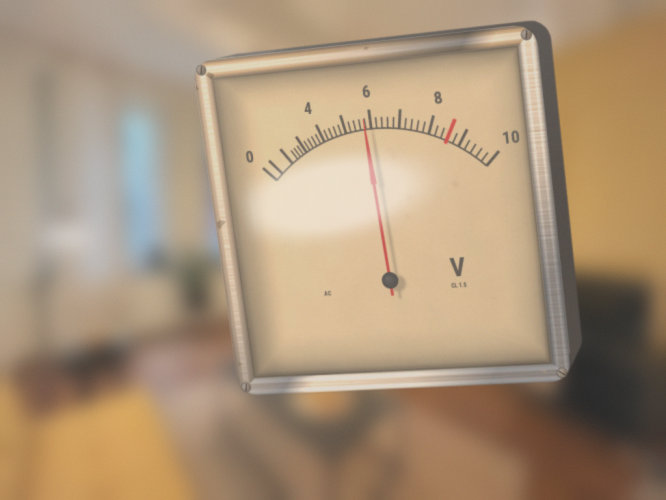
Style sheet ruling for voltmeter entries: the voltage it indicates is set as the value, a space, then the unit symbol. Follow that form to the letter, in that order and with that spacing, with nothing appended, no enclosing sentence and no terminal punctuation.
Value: 5.8 V
